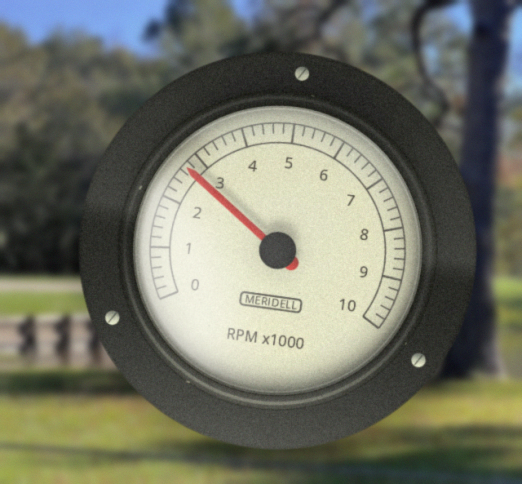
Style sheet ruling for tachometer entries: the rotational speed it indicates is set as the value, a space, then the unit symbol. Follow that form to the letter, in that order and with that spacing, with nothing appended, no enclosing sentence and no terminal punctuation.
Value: 2700 rpm
